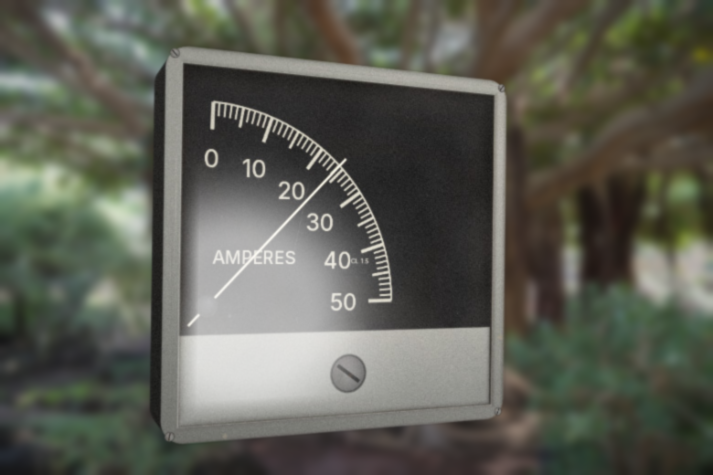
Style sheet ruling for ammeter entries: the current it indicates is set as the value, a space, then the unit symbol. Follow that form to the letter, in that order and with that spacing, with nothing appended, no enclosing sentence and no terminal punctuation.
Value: 24 A
